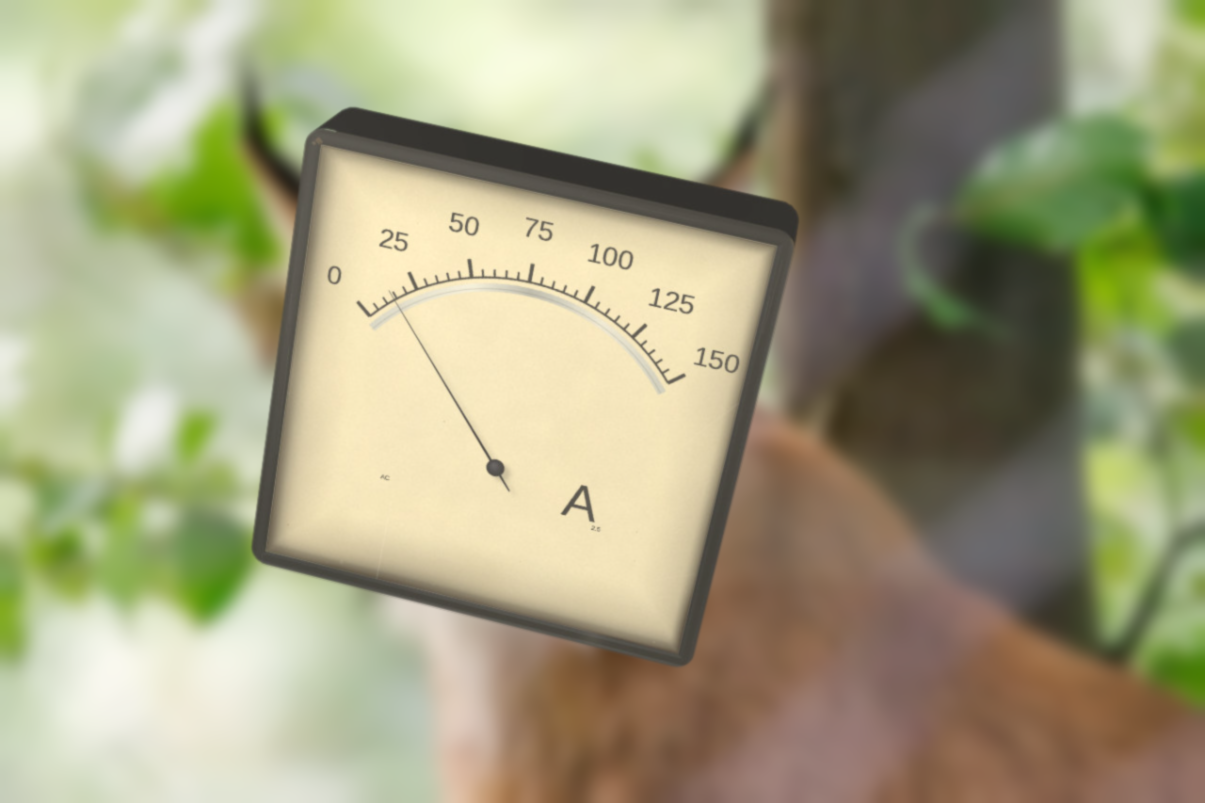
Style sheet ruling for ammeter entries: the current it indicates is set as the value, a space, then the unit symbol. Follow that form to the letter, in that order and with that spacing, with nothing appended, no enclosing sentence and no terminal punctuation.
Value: 15 A
